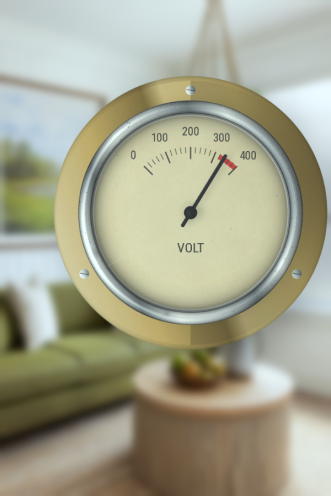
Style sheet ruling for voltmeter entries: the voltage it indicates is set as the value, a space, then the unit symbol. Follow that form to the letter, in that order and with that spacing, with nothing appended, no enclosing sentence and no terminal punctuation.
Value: 340 V
